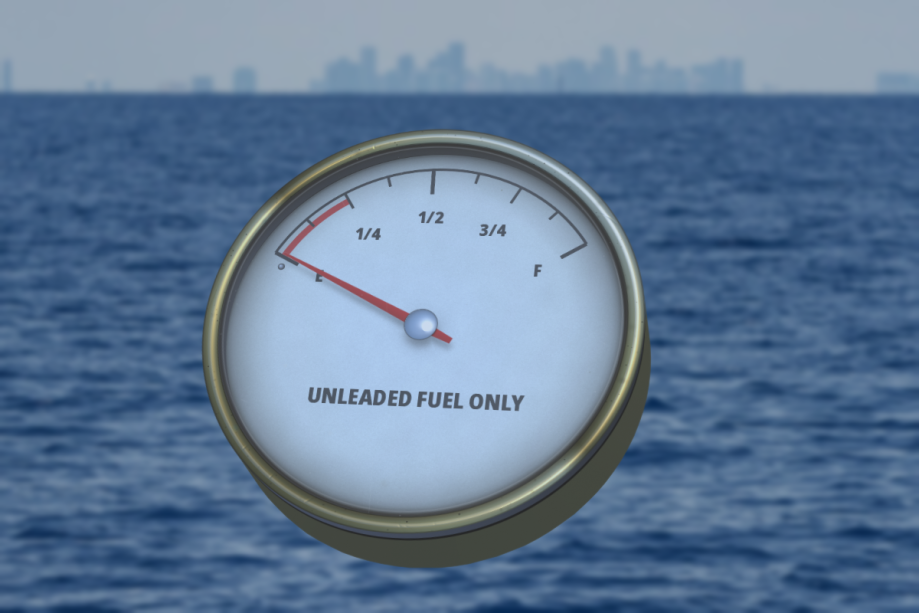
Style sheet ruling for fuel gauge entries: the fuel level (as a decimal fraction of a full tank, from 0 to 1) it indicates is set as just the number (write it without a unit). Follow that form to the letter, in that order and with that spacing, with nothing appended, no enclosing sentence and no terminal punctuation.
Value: 0
